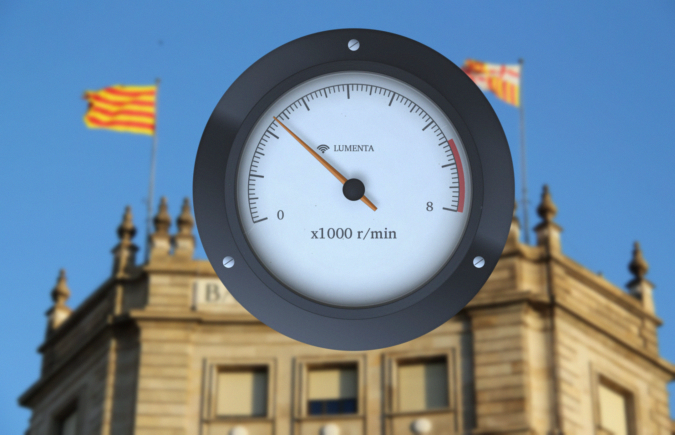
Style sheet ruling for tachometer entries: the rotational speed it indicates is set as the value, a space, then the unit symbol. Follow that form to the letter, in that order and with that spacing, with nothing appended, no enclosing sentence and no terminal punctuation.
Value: 2300 rpm
